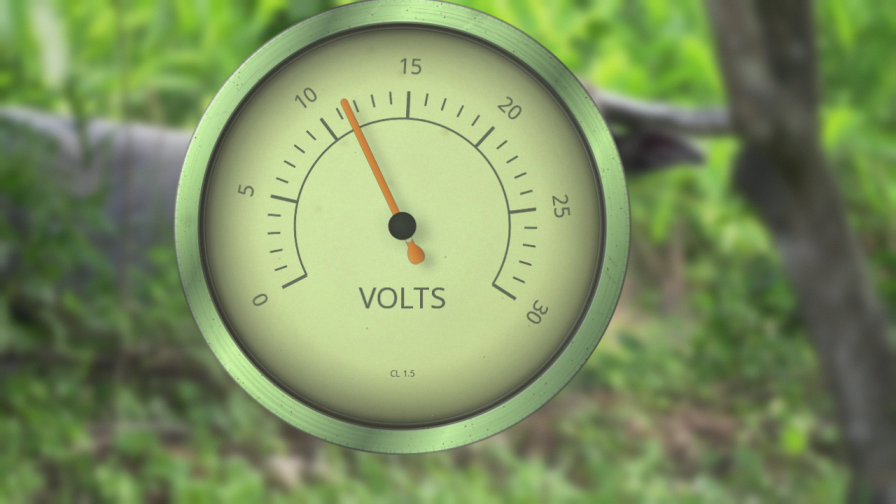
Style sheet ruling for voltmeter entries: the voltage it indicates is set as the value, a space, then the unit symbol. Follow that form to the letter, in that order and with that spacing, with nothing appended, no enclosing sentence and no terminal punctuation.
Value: 11.5 V
